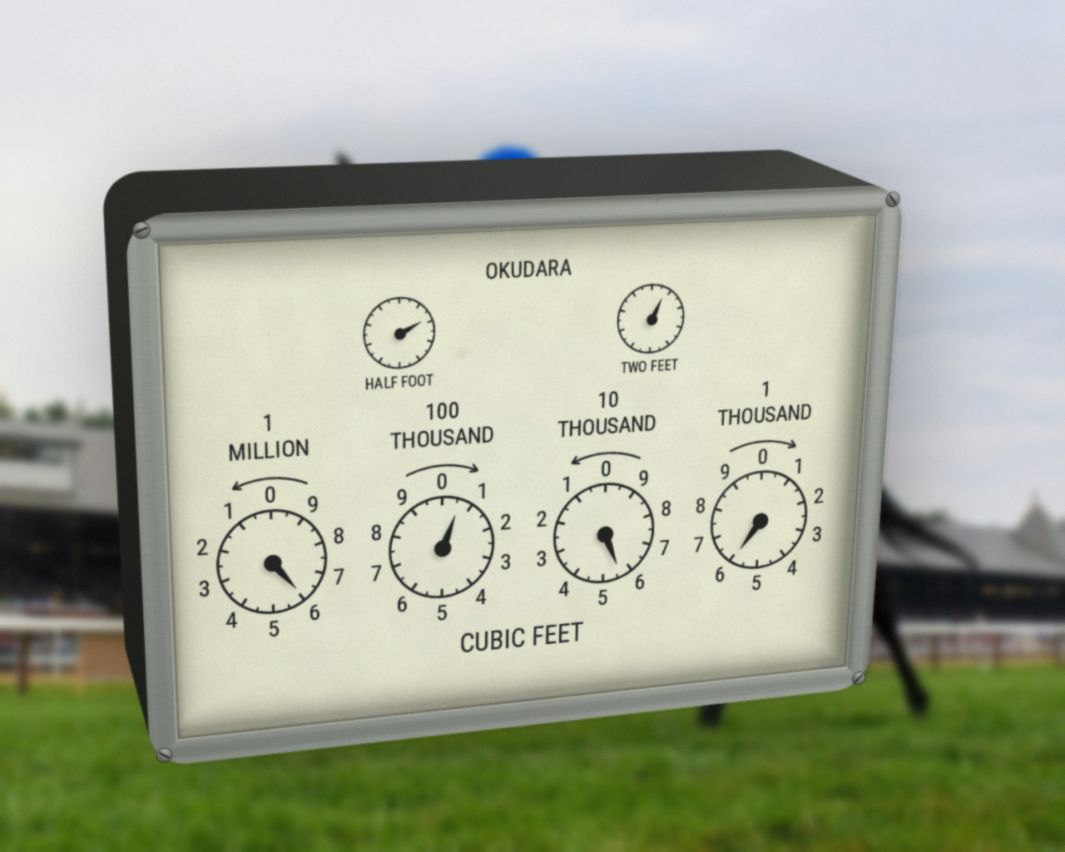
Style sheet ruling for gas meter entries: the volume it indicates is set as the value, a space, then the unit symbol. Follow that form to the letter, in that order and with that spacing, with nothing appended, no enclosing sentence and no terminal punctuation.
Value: 605600 ft³
